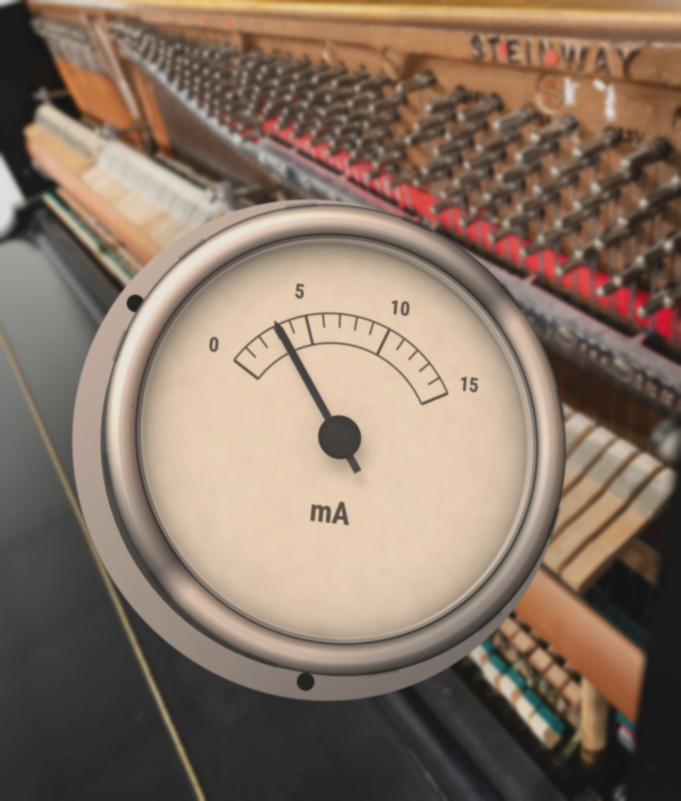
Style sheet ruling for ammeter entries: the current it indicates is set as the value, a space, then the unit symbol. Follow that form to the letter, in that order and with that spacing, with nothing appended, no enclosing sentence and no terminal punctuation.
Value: 3 mA
